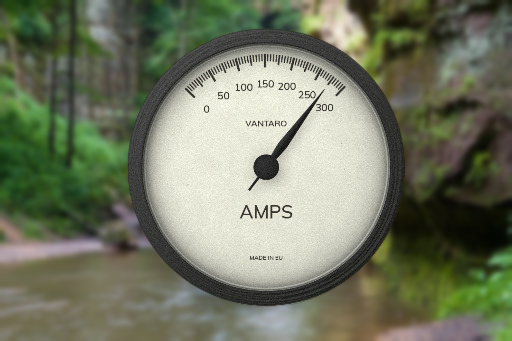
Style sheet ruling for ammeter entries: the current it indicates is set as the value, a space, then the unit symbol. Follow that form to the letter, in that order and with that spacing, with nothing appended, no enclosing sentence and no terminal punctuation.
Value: 275 A
